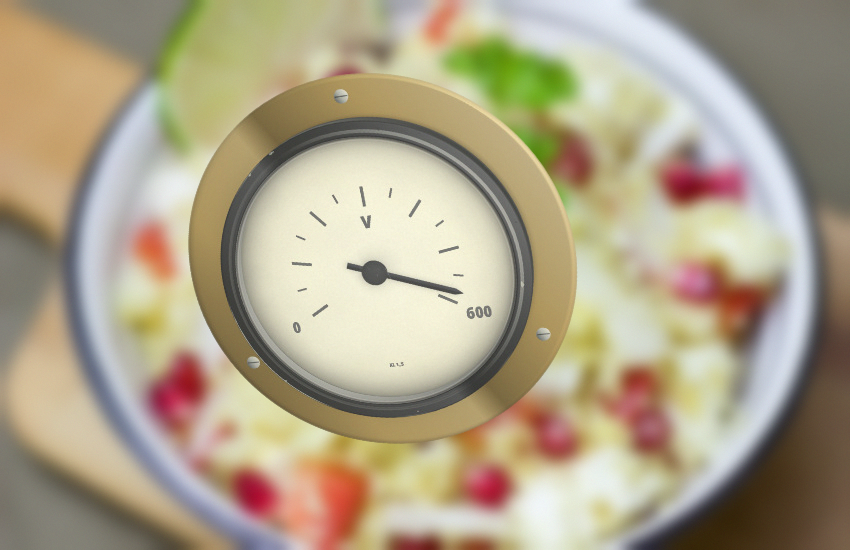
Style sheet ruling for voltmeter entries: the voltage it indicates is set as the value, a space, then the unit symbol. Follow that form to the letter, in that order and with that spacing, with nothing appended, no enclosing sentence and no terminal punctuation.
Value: 575 V
